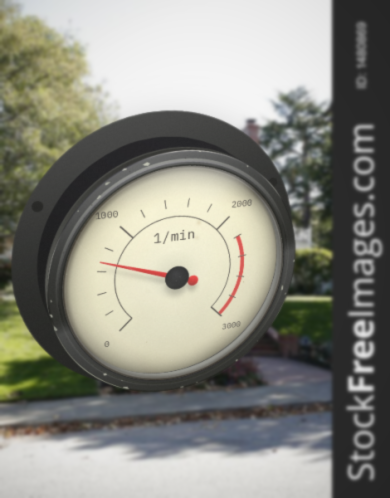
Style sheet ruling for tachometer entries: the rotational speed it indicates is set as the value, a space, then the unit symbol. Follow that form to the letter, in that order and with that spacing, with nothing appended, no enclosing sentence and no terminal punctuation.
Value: 700 rpm
